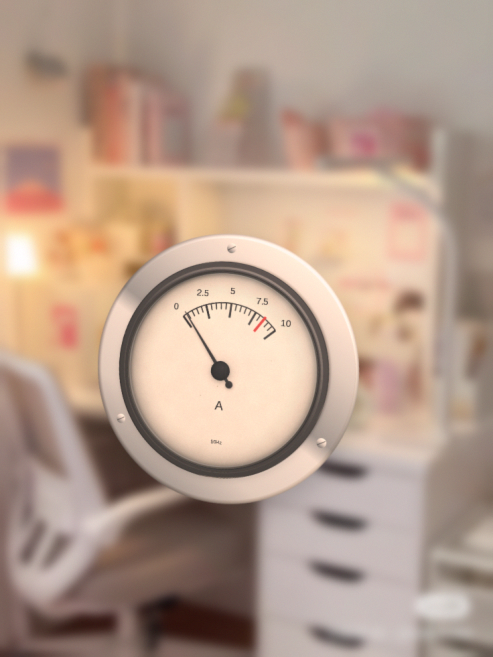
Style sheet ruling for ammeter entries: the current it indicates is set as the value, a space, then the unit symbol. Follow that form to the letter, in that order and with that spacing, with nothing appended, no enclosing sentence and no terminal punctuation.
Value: 0.5 A
